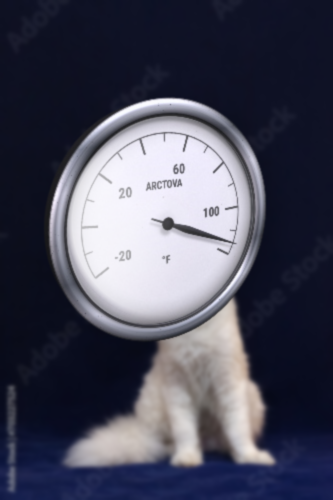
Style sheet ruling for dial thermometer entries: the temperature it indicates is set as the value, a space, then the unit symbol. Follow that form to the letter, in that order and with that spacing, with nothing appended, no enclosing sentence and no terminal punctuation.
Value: 115 °F
